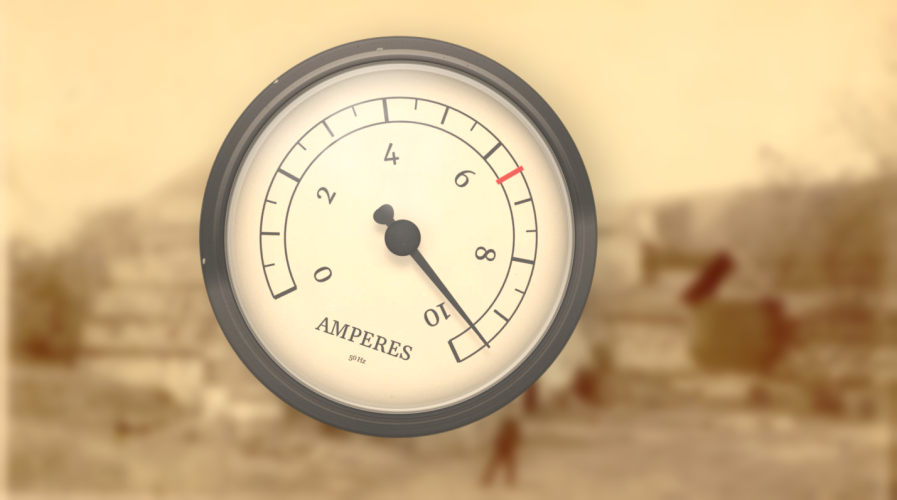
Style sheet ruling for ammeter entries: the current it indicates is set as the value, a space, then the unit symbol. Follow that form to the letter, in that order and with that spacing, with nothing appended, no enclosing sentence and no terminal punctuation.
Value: 9.5 A
